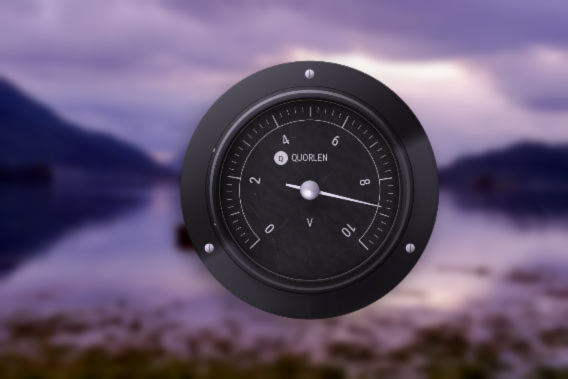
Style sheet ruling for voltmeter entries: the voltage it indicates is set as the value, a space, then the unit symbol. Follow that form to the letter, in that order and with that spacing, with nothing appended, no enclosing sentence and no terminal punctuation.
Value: 8.8 V
